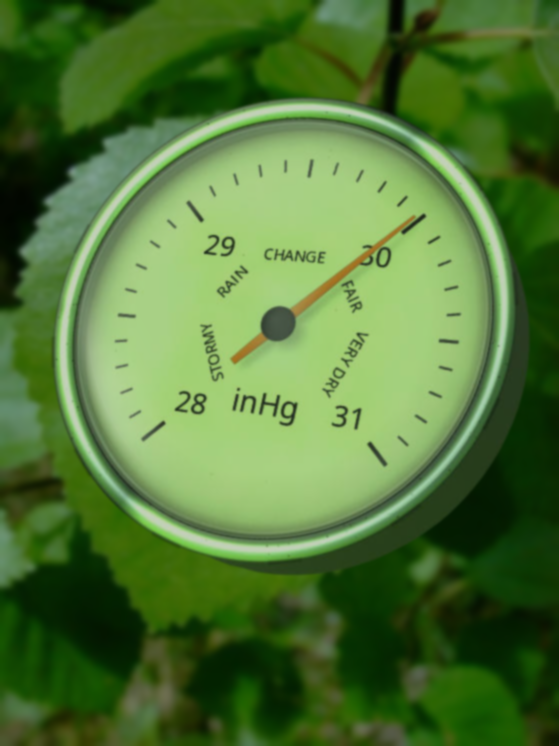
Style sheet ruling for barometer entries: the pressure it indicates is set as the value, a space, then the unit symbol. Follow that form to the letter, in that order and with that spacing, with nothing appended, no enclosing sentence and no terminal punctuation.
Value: 30 inHg
